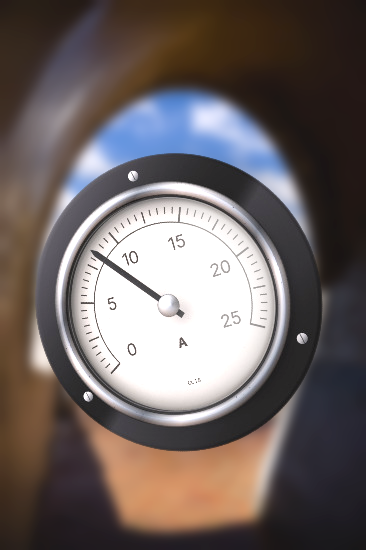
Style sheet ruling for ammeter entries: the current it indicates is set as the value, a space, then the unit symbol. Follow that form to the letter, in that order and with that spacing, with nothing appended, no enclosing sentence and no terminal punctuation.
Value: 8.5 A
